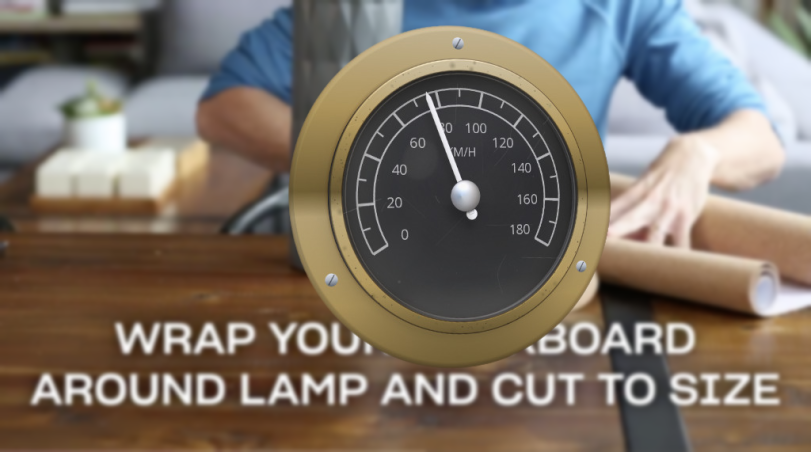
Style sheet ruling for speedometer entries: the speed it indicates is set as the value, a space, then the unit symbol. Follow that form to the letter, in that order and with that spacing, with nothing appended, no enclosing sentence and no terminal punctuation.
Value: 75 km/h
